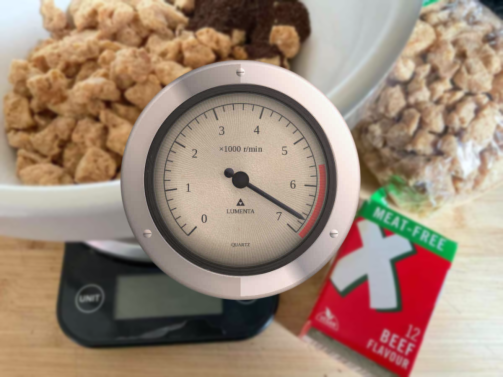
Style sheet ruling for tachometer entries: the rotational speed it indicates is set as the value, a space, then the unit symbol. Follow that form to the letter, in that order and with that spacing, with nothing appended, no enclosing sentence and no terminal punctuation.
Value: 6700 rpm
